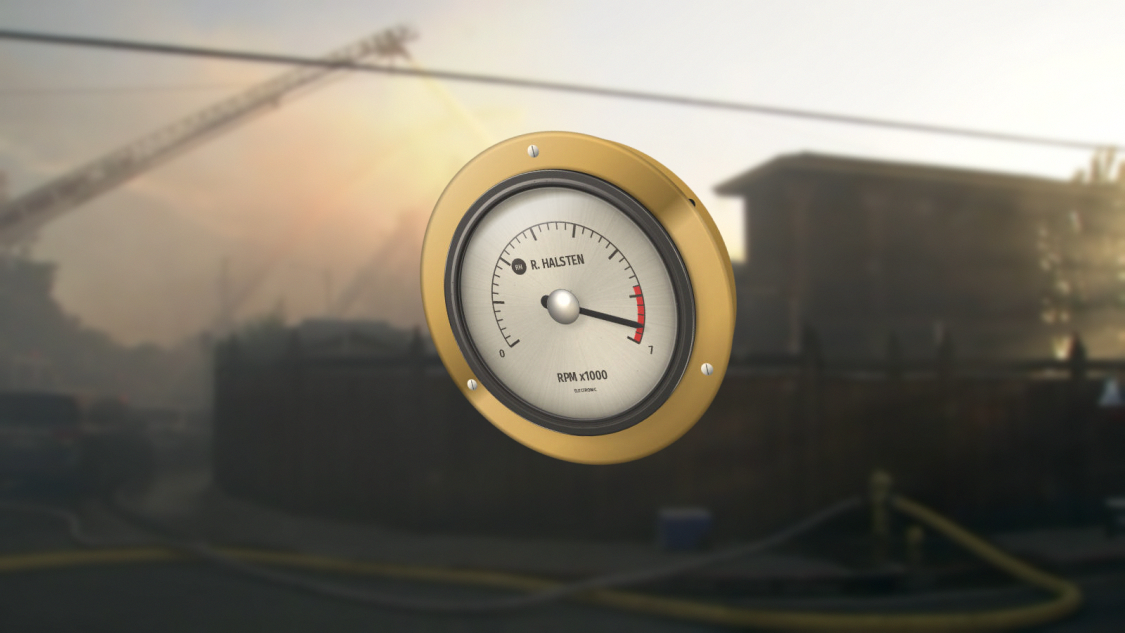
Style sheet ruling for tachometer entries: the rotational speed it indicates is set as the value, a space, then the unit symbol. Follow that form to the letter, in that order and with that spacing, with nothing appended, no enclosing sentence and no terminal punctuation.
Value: 6600 rpm
